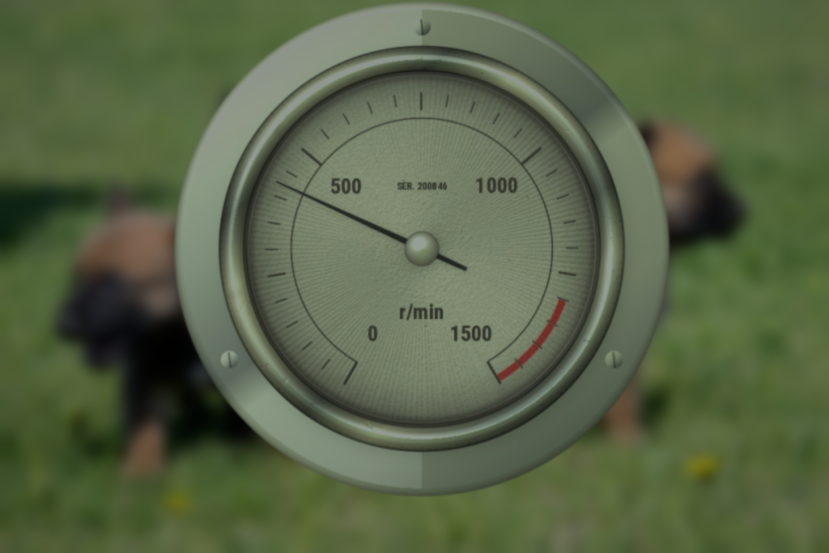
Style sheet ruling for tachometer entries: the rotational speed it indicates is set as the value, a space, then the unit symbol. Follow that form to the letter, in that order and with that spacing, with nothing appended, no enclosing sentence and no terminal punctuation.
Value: 425 rpm
